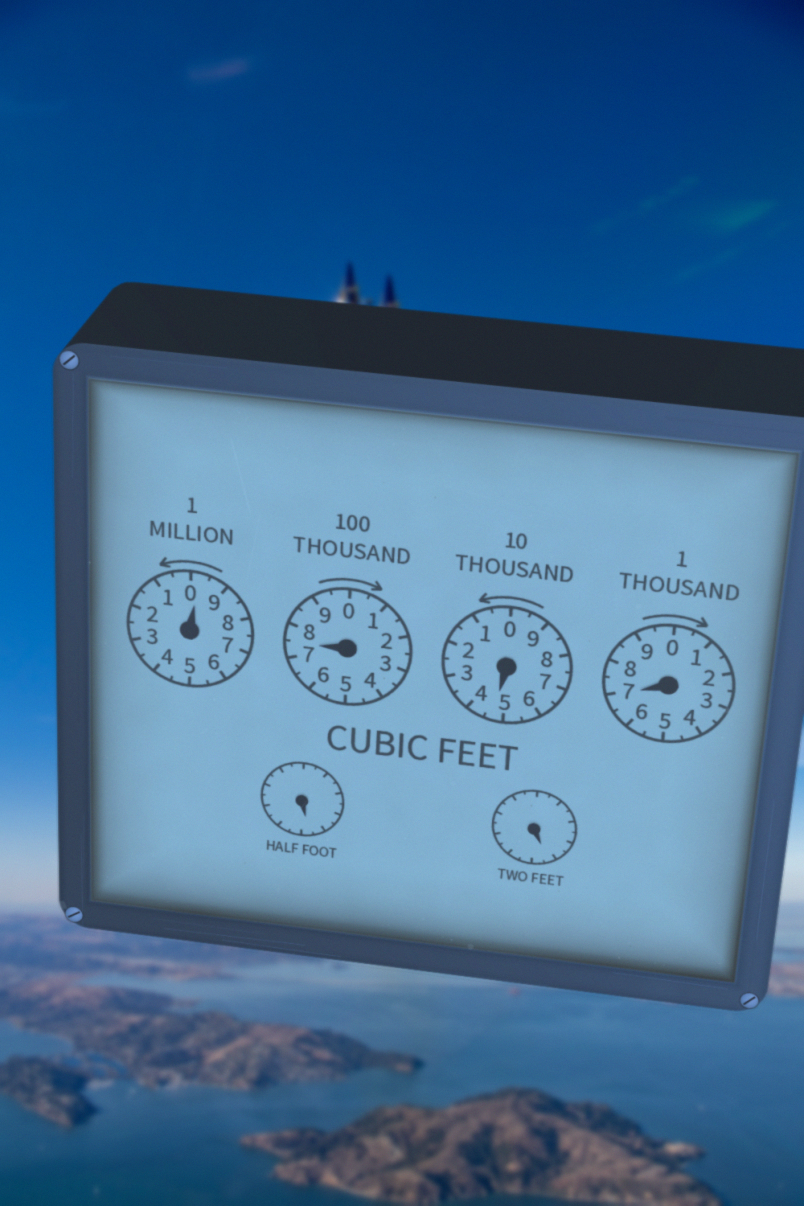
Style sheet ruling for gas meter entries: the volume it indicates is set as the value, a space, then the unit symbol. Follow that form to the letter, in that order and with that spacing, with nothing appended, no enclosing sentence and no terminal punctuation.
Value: 974700 ft³
